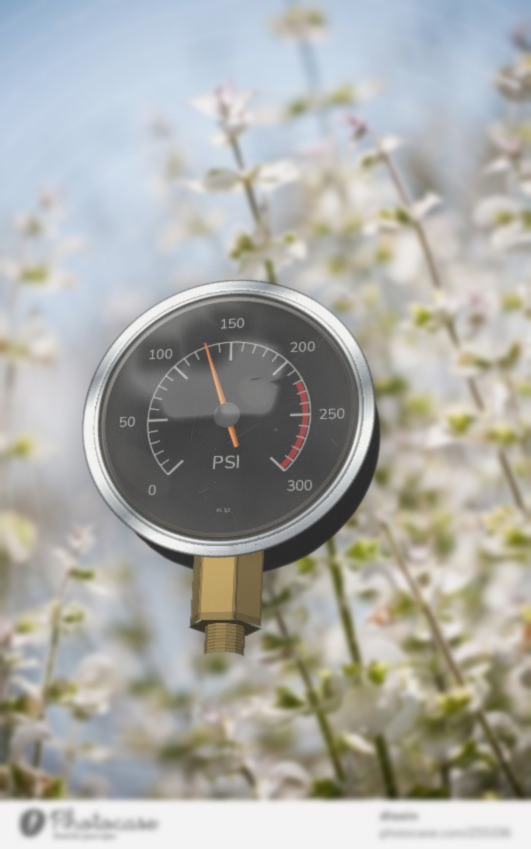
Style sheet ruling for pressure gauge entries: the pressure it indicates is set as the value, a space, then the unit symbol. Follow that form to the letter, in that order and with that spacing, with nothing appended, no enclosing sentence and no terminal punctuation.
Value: 130 psi
